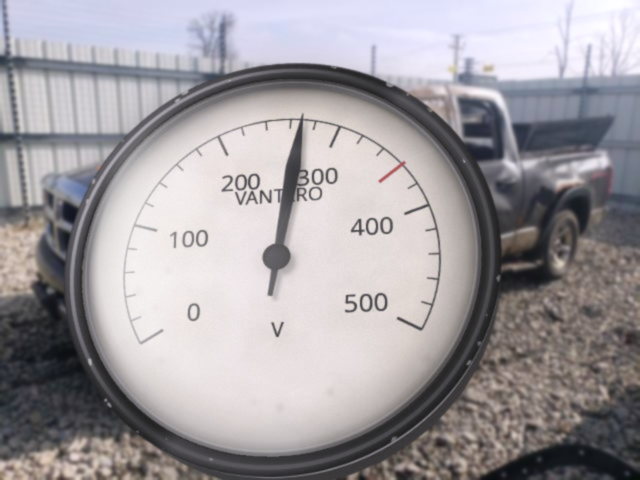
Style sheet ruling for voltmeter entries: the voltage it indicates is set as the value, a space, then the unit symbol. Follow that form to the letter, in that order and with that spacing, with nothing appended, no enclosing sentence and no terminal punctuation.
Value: 270 V
